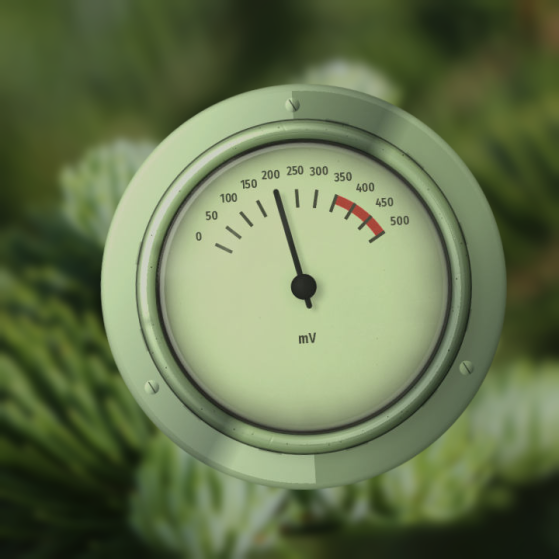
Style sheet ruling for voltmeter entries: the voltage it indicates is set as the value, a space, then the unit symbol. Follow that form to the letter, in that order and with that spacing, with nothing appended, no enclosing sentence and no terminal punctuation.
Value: 200 mV
